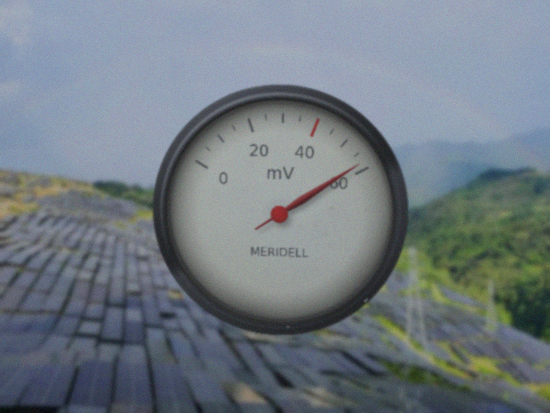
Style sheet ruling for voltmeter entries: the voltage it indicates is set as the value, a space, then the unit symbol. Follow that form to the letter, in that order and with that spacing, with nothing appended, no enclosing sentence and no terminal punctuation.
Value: 57.5 mV
